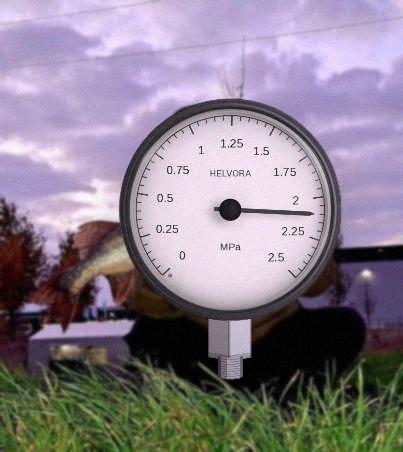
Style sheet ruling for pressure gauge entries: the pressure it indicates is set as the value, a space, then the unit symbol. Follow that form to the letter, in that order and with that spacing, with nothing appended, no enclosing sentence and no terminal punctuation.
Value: 2.1 MPa
